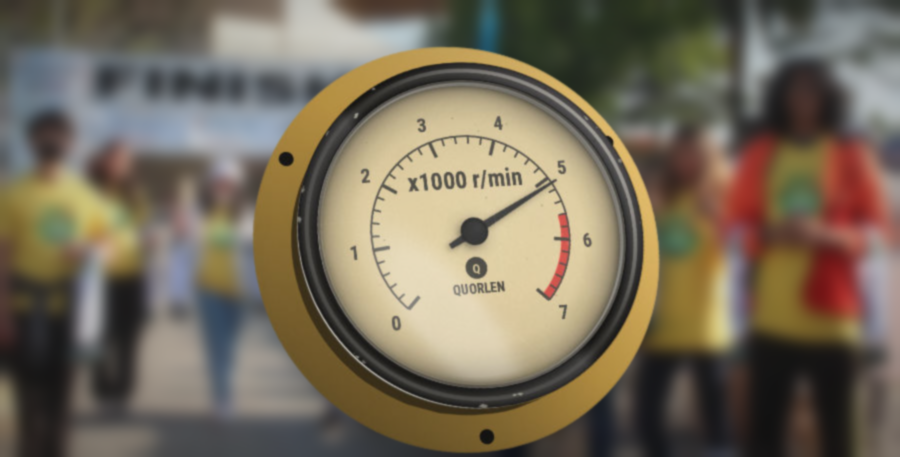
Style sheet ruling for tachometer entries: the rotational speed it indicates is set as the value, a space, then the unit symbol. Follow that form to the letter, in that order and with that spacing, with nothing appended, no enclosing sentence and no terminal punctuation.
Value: 5100 rpm
